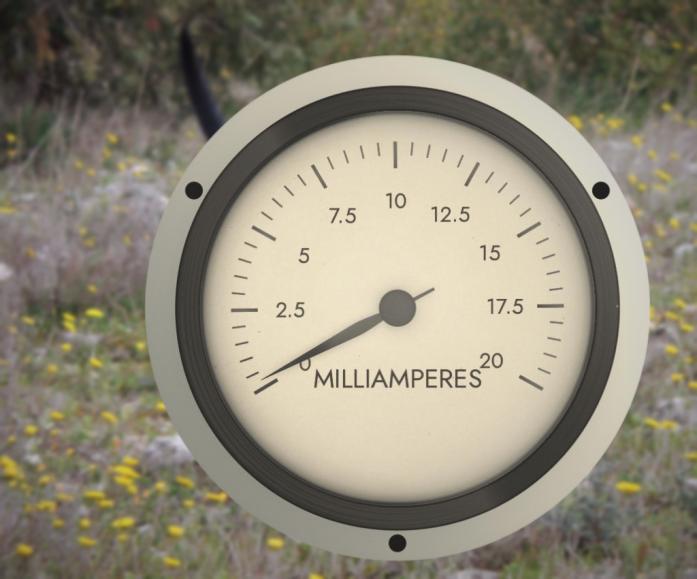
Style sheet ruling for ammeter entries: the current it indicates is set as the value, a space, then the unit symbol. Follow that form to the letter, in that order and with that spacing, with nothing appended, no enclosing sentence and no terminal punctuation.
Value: 0.25 mA
